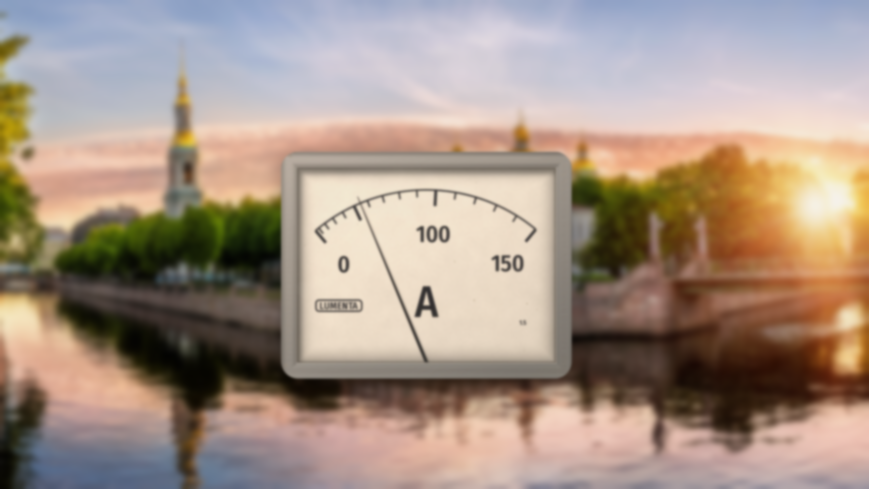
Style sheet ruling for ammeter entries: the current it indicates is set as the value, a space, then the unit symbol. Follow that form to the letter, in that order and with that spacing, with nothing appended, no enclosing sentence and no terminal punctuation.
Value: 55 A
